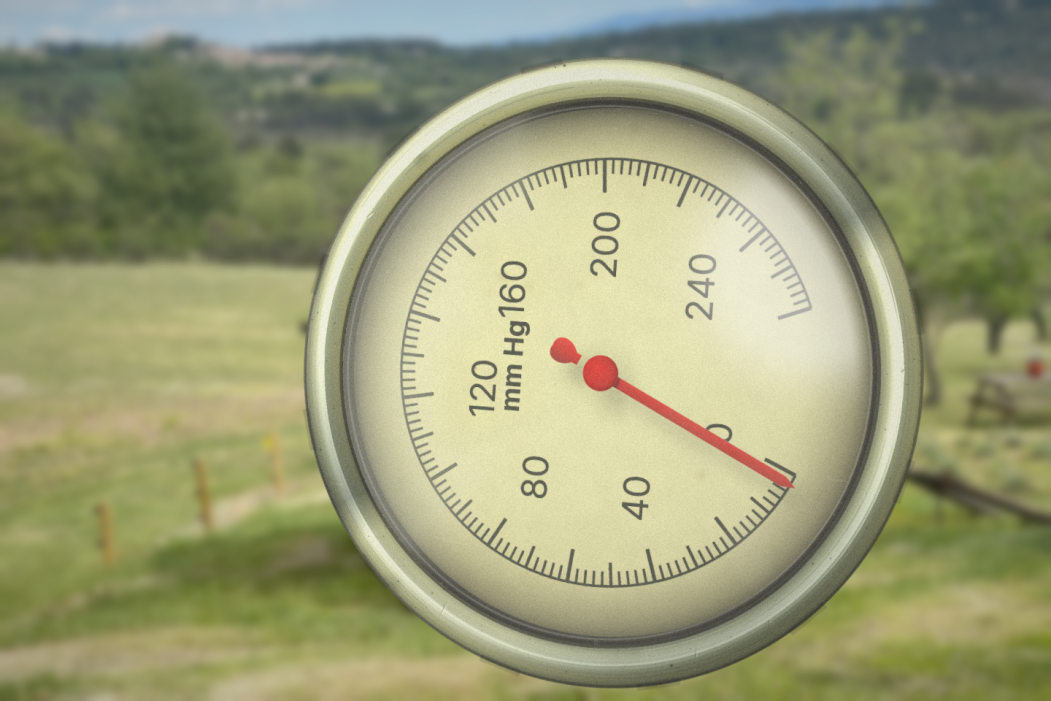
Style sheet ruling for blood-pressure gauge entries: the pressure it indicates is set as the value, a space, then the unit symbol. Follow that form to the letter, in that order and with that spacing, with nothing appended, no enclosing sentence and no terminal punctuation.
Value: 2 mmHg
